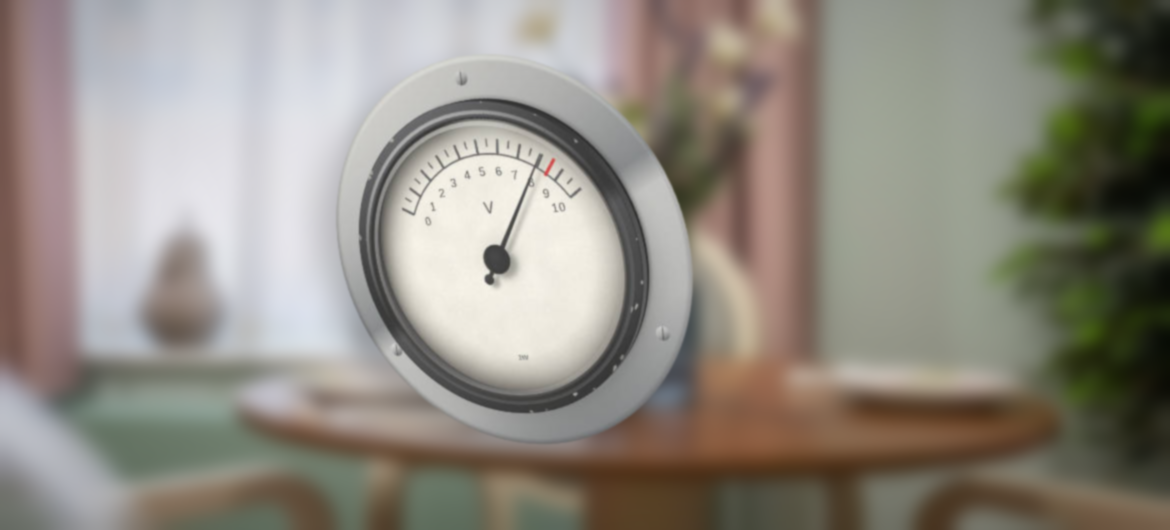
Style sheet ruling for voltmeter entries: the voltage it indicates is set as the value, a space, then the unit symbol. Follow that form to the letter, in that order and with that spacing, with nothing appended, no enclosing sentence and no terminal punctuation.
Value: 8 V
